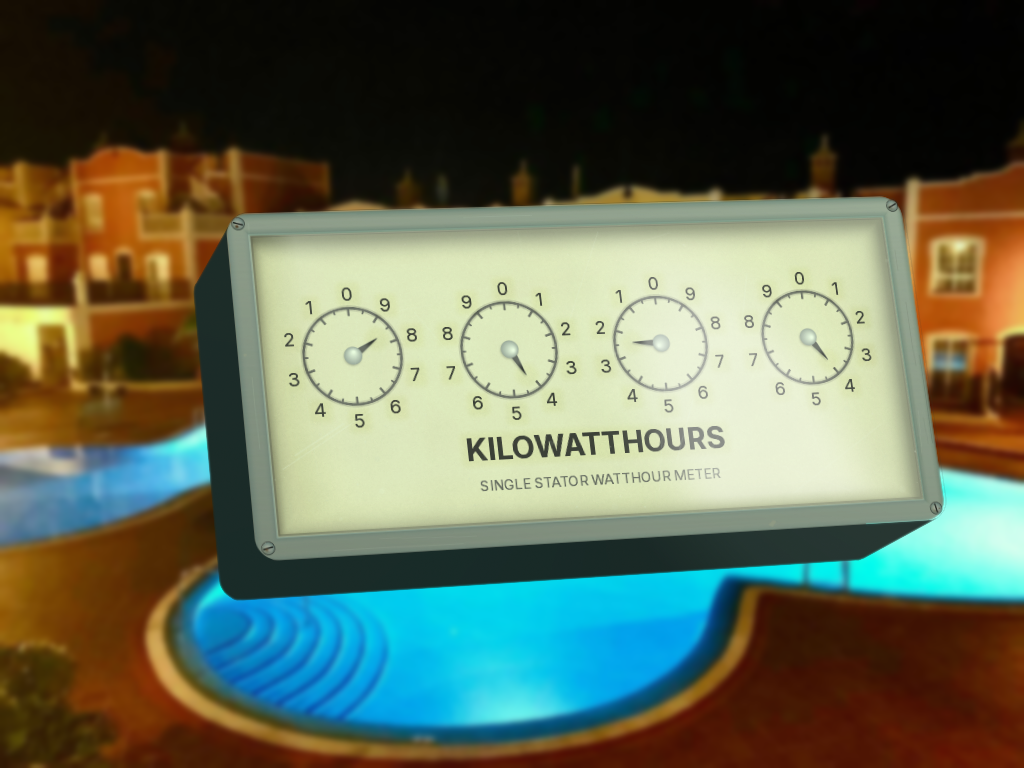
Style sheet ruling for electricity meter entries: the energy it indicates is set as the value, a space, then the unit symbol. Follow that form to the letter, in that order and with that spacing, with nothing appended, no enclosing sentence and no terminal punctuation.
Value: 8424 kWh
